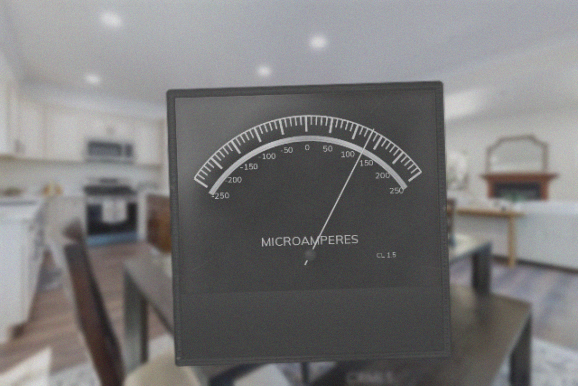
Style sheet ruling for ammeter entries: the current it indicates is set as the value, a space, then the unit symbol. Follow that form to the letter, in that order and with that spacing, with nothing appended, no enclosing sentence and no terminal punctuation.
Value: 130 µA
